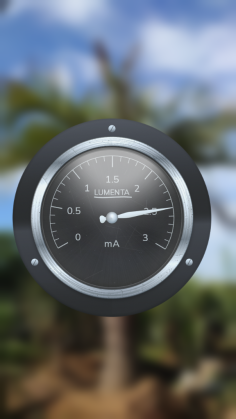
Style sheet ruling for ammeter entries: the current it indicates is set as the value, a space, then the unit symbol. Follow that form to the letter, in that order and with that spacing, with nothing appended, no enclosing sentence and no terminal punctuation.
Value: 2.5 mA
